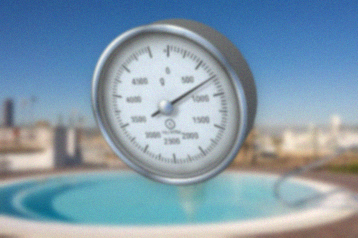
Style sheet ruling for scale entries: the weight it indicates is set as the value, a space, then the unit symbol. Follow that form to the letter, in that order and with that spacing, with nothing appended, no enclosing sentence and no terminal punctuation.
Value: 750 g
